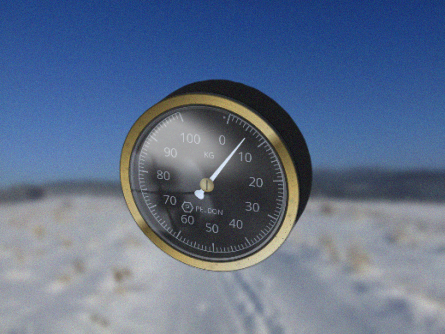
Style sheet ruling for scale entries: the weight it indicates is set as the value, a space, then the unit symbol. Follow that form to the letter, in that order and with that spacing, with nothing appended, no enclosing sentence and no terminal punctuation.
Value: 6 kg
